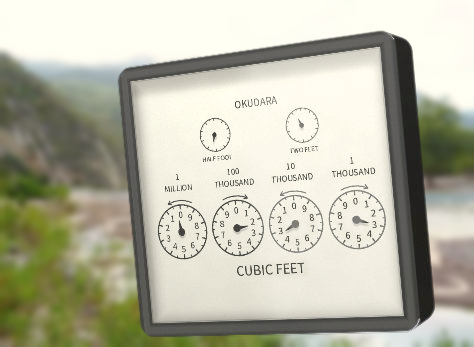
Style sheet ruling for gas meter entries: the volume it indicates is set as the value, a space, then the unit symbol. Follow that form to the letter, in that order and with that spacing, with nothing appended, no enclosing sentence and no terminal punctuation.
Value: 23300 ft³
